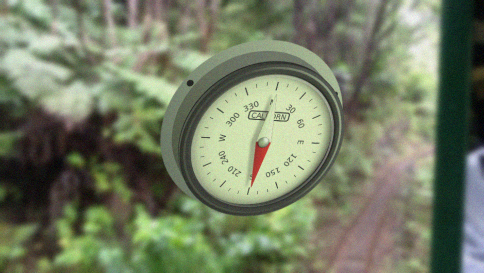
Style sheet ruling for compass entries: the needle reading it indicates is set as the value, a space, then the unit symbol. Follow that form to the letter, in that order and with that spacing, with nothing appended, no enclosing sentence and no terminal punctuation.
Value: 180 °
